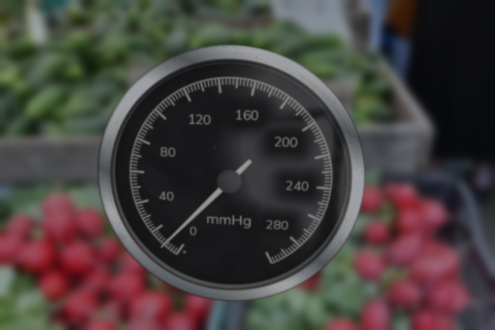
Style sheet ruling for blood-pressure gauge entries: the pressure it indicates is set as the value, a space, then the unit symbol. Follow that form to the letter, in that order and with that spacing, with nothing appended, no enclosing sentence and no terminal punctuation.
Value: 10 mmHg
